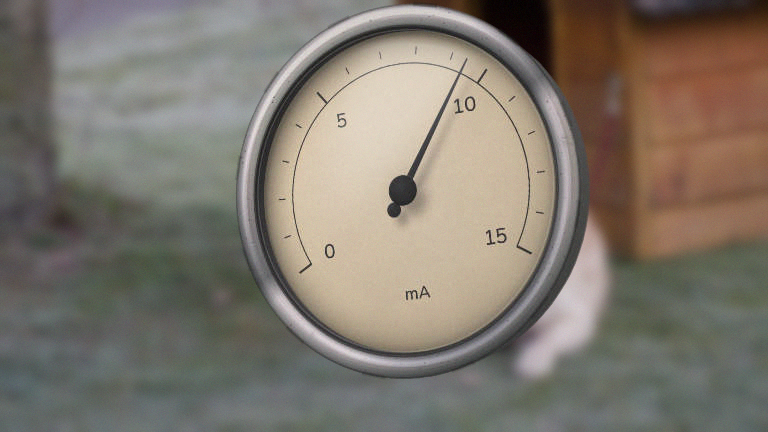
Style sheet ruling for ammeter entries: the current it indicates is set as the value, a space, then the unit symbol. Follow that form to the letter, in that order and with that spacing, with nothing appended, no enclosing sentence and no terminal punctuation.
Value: 9.5 mA
